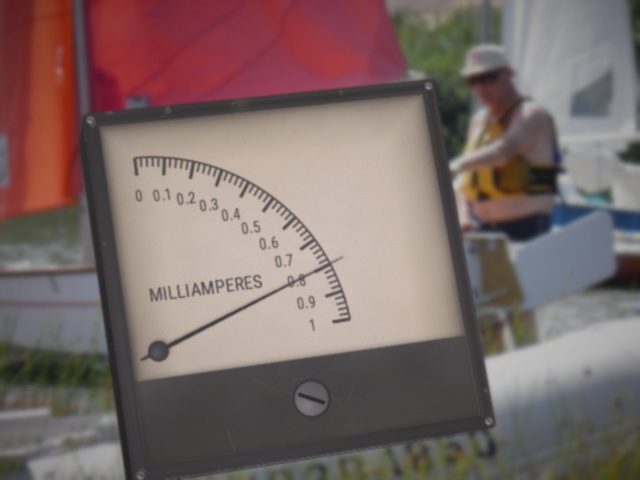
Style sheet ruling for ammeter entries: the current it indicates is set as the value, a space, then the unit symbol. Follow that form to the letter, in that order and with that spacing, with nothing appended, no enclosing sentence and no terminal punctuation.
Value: 0.8 mA
